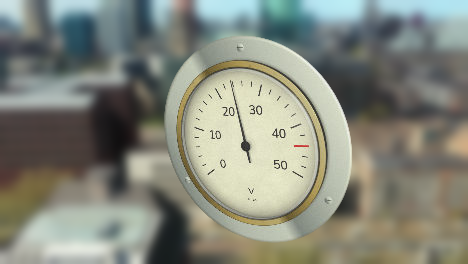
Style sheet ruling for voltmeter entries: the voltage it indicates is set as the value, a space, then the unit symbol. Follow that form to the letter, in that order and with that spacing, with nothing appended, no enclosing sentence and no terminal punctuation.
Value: 24 V
